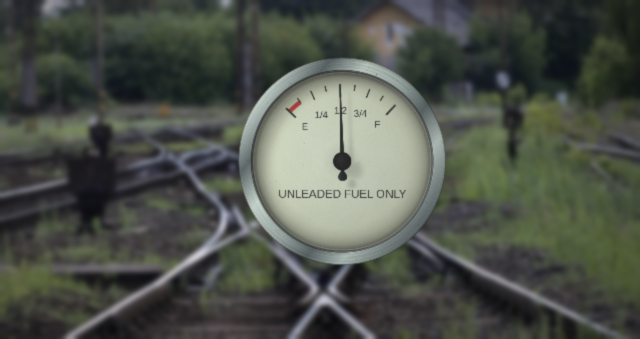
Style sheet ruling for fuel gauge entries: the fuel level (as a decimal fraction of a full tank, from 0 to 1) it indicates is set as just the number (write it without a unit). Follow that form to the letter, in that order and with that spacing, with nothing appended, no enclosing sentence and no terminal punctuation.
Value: 0.5
